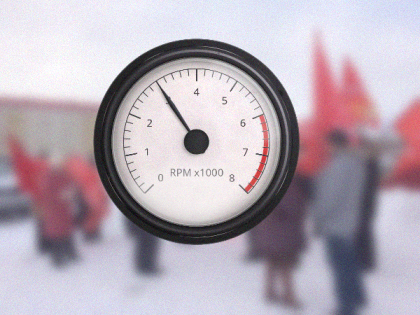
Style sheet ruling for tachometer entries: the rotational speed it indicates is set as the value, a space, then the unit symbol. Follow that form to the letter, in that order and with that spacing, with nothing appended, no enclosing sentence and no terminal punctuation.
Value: 3000 rpm
